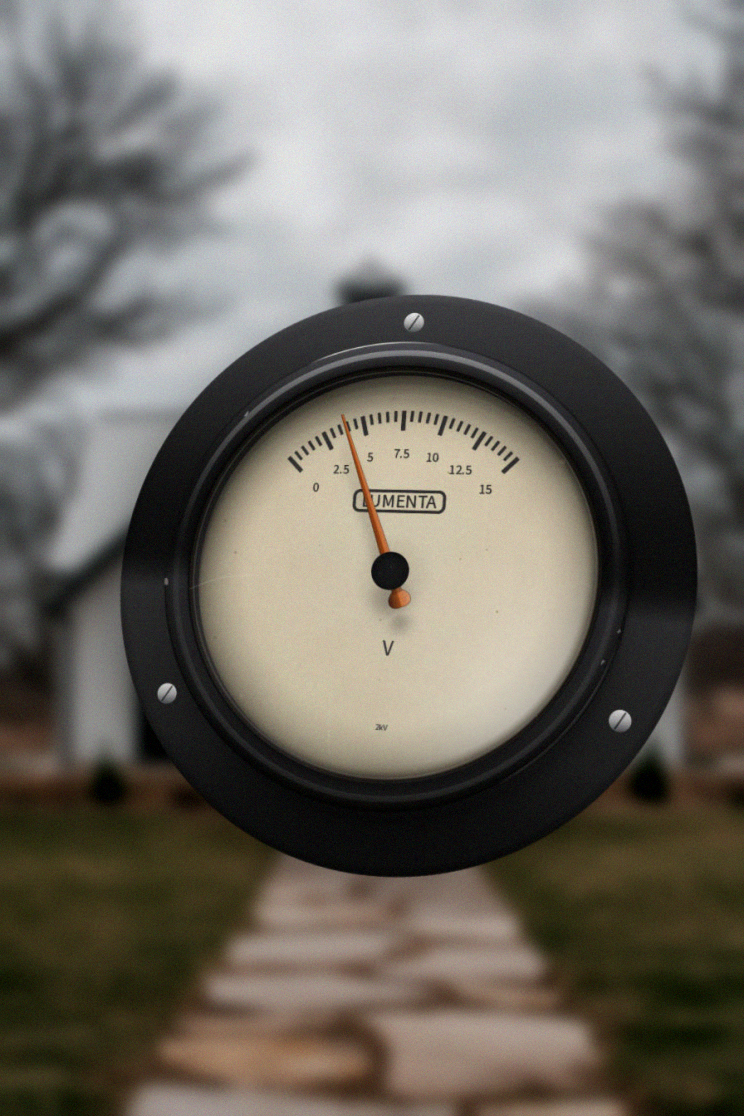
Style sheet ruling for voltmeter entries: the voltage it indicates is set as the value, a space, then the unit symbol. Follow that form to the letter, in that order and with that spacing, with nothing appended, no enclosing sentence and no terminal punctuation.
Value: 4 V
